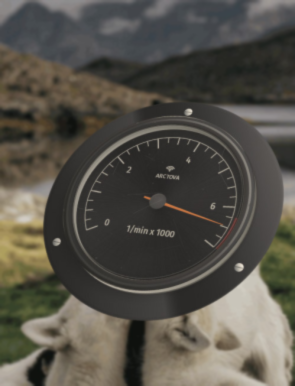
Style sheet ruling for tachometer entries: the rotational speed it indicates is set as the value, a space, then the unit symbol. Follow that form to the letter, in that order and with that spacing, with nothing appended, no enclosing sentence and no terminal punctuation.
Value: 6500 rpm
